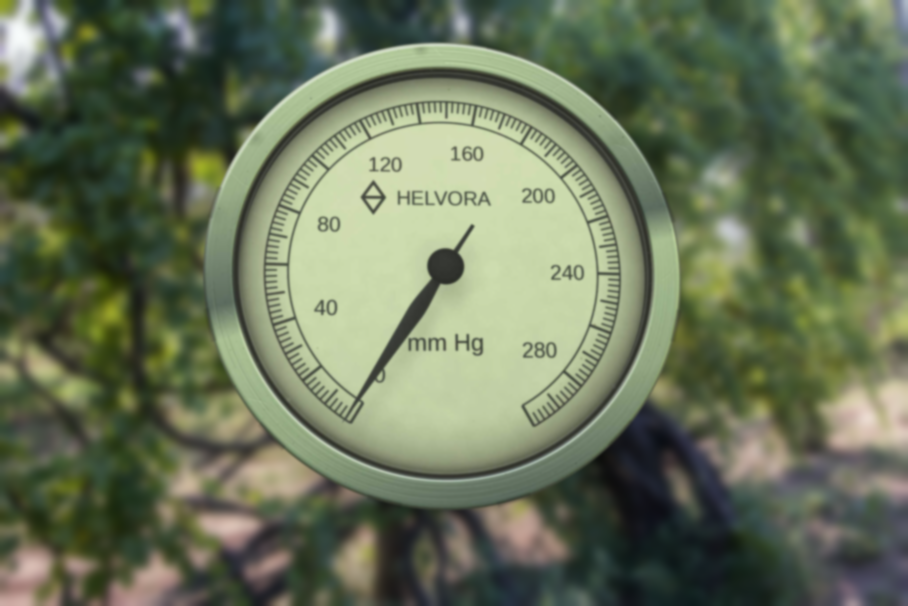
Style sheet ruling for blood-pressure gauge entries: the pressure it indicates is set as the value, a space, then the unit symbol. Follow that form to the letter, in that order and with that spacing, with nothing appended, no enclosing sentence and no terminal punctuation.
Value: 2 mmHg
